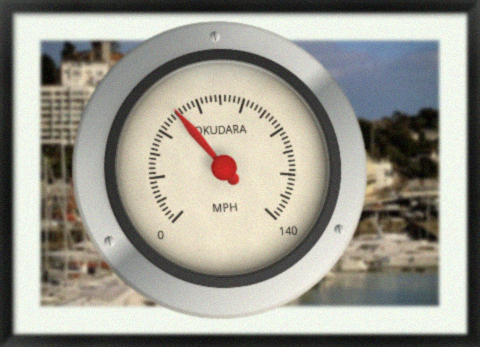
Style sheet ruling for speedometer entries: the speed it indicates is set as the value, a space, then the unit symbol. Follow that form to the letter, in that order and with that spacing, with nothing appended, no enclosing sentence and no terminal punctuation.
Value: 50 mph
